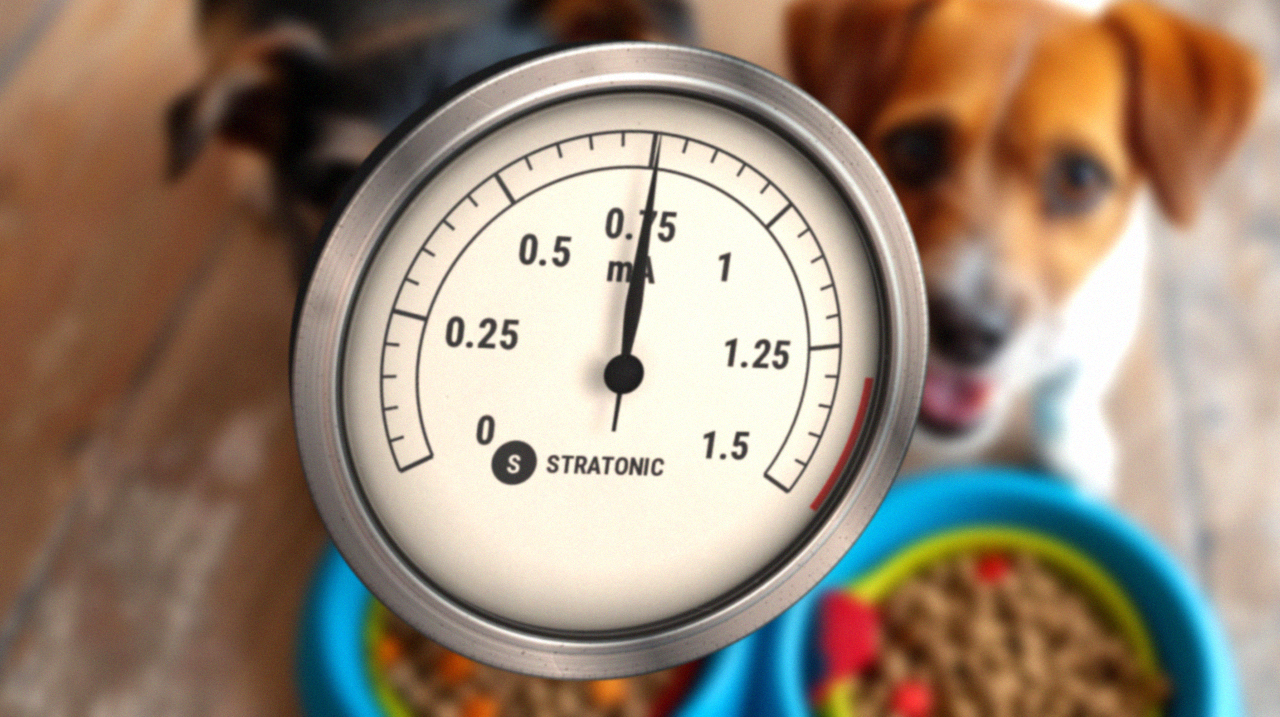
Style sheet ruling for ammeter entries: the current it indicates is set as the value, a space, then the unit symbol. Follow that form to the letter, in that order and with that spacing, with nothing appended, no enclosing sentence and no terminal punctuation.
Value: 0.75 mA
